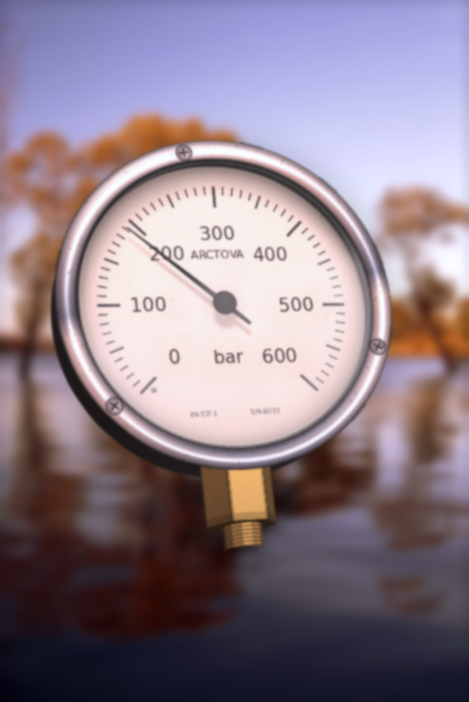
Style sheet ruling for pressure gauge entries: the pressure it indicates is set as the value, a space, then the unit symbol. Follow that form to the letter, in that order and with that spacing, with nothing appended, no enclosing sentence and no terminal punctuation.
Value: 190 bar
